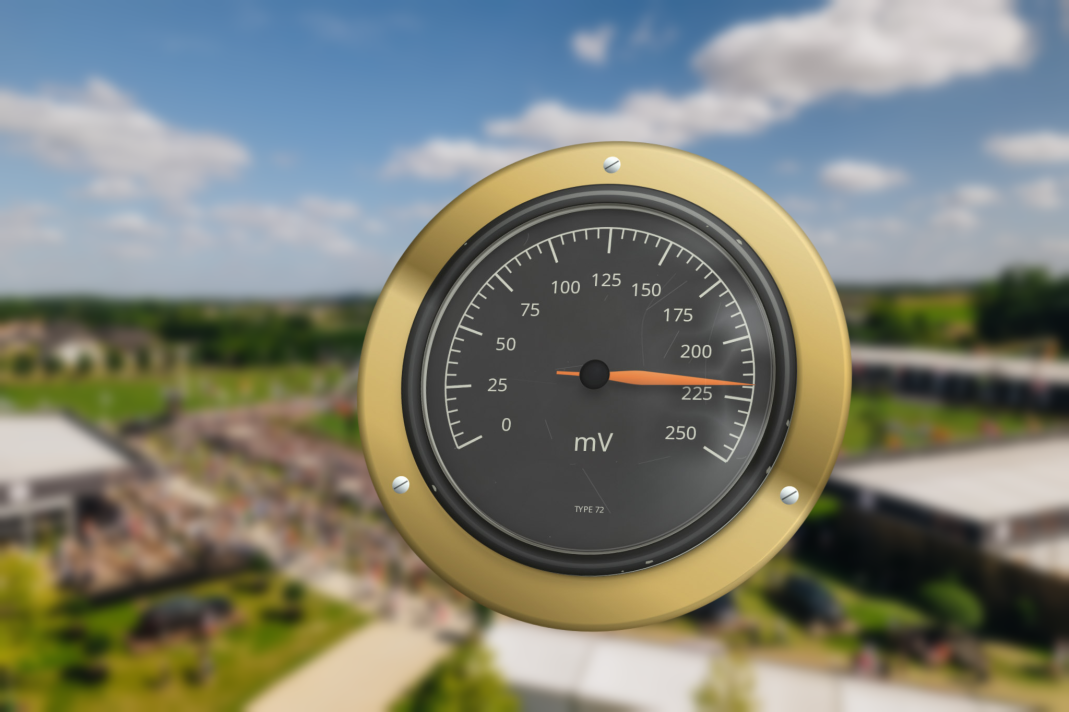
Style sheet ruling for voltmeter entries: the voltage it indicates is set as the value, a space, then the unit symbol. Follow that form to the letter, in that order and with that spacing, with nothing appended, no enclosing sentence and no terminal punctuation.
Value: 220 mV
